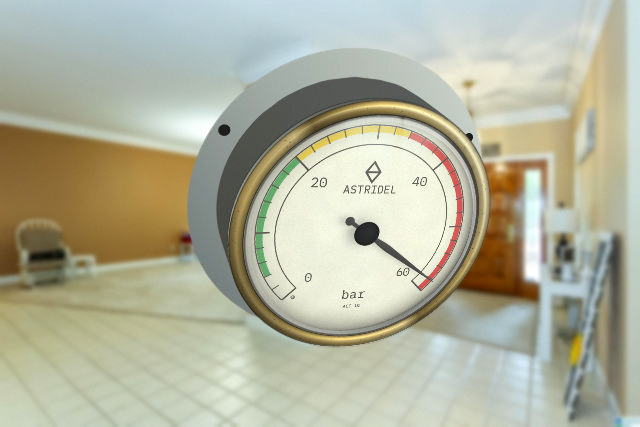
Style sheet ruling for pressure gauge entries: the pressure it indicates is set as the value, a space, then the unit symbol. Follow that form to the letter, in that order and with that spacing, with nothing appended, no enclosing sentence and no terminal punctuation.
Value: 58 bar
